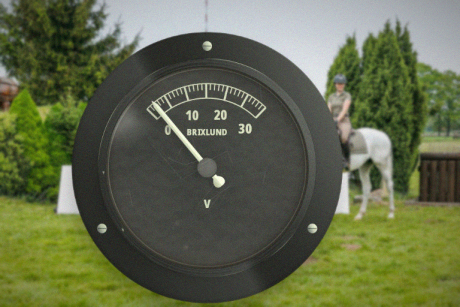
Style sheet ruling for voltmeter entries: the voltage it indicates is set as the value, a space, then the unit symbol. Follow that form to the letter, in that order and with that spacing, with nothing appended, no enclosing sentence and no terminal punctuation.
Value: 2 V
